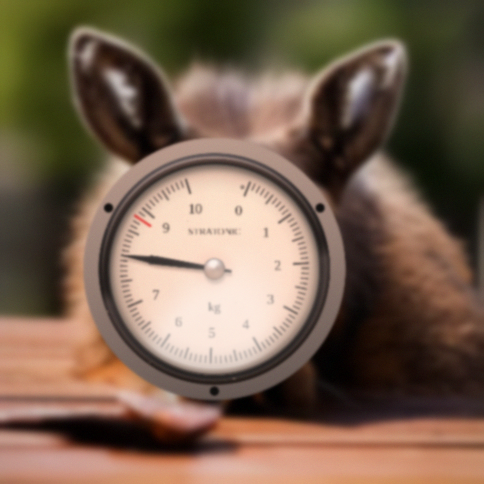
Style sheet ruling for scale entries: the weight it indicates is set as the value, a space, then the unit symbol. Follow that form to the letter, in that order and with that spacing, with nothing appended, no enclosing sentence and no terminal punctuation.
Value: 8 kg
